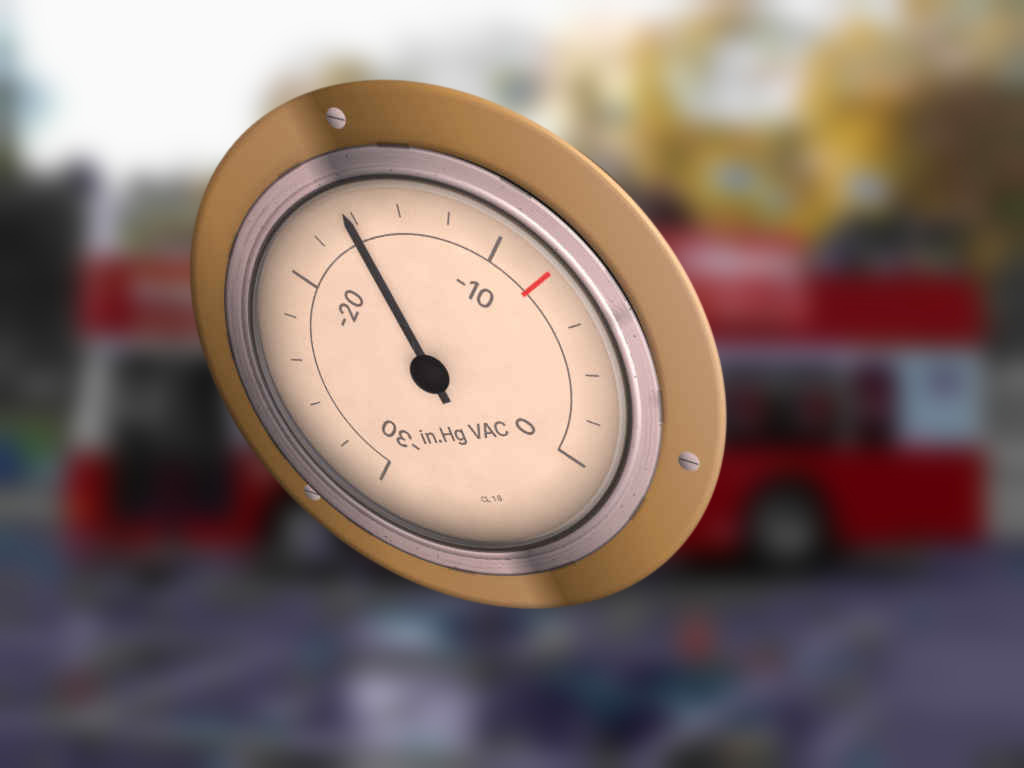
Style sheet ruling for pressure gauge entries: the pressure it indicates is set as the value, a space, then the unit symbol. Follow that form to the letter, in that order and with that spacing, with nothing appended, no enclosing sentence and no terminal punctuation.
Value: -16 inHg
